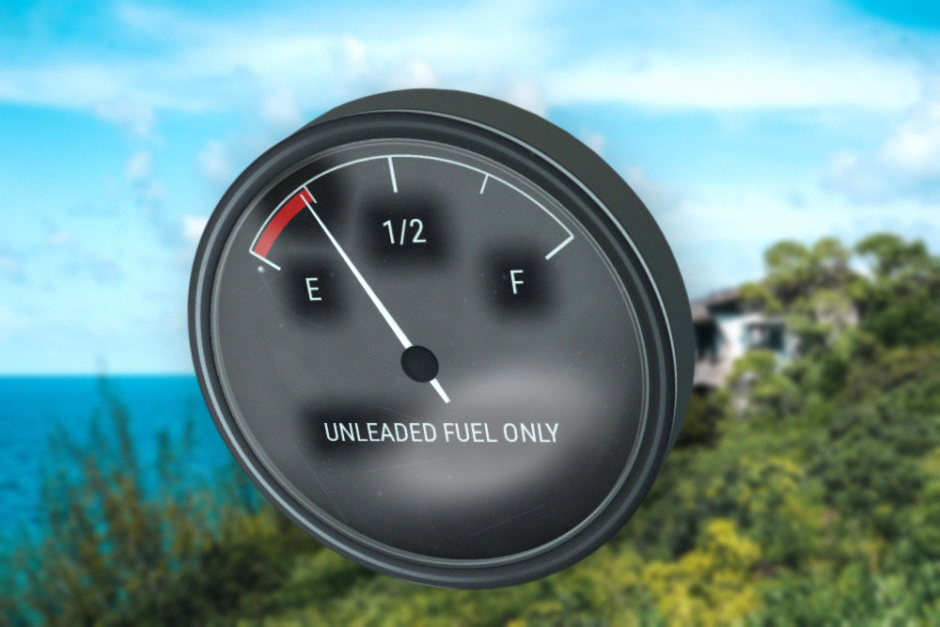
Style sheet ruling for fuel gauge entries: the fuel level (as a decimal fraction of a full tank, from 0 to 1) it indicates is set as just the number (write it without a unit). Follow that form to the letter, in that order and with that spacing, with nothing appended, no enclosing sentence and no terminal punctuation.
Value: 0.25
